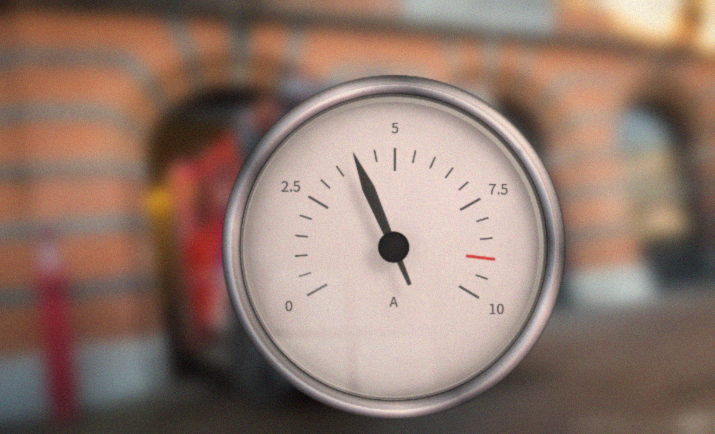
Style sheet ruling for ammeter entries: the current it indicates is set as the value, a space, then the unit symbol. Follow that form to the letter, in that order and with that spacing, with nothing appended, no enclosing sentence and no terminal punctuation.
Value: 4 A
